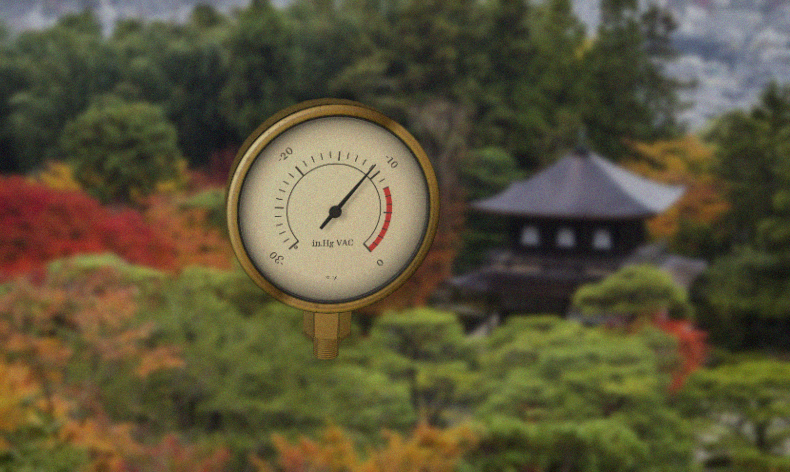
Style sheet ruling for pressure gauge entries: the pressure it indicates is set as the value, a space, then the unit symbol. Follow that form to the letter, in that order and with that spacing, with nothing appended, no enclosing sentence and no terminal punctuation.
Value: -11 inHg
